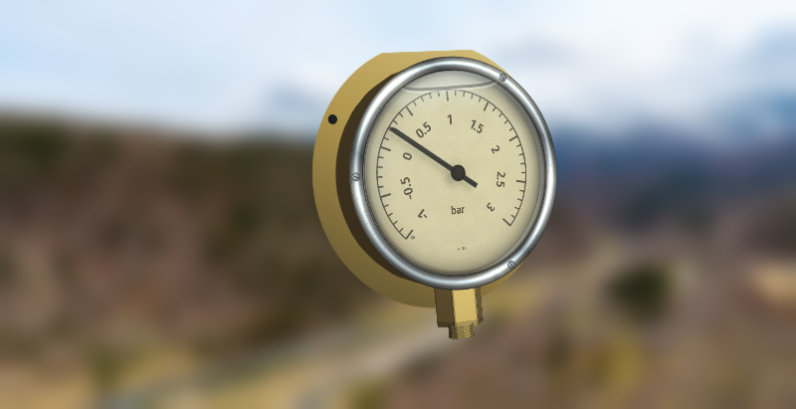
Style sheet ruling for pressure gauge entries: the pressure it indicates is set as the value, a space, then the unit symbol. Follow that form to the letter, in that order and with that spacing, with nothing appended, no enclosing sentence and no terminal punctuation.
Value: 0.2 bar
